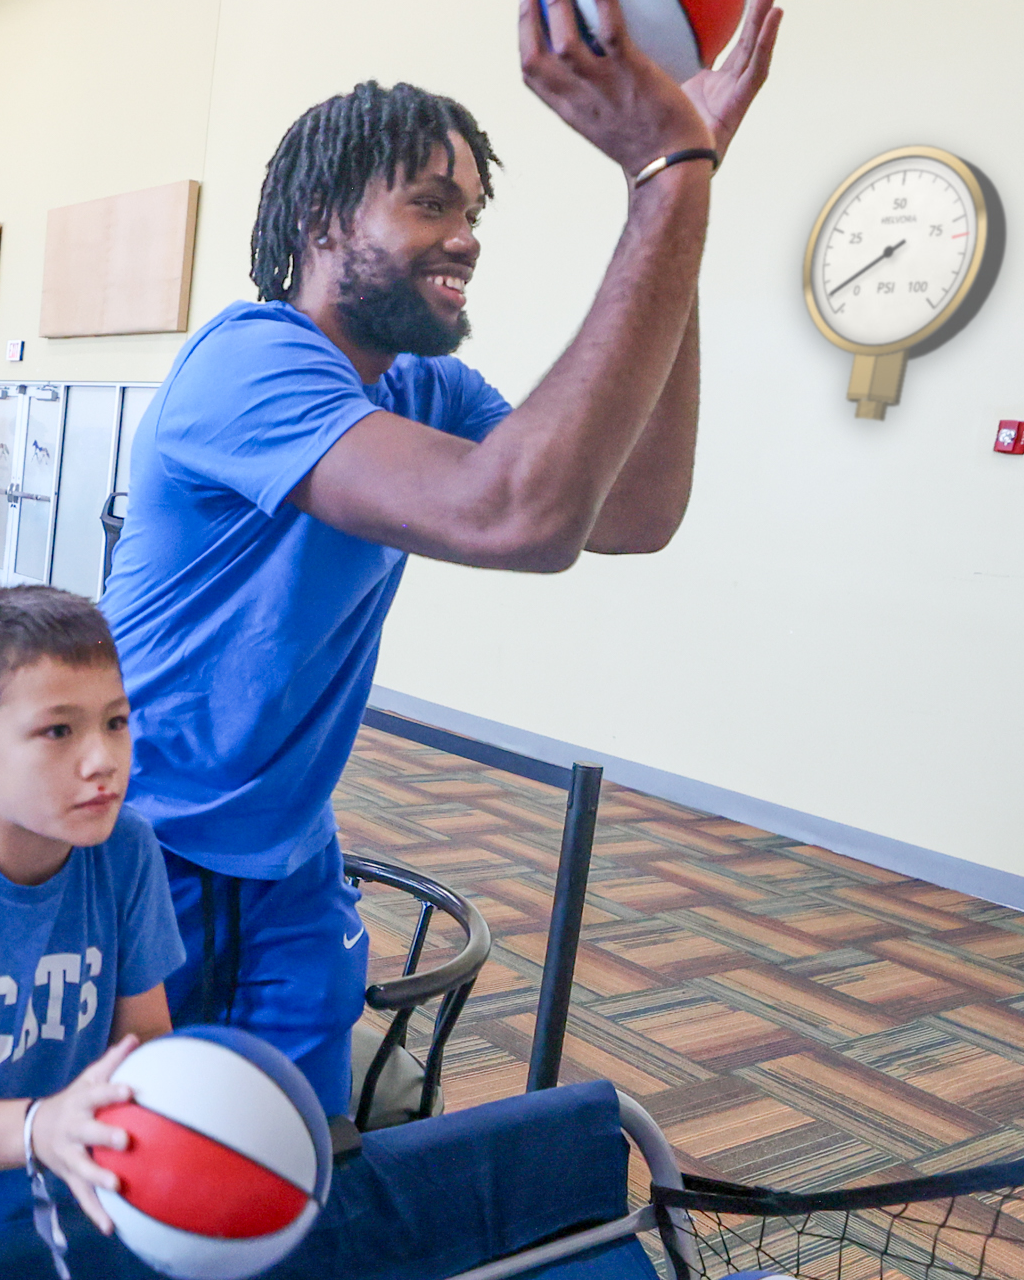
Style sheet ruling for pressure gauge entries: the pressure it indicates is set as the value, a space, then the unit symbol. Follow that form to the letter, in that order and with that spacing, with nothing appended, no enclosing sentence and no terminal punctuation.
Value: 5 psi
